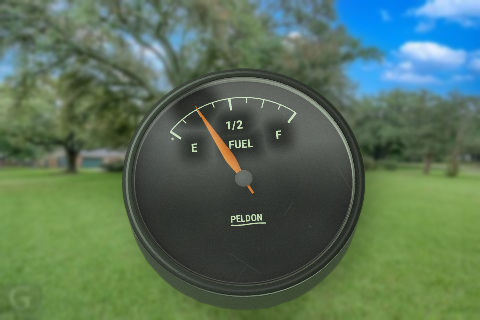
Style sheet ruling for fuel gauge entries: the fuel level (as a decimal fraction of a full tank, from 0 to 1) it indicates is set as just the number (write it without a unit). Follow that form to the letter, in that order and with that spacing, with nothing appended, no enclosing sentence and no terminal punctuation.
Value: 0.25
